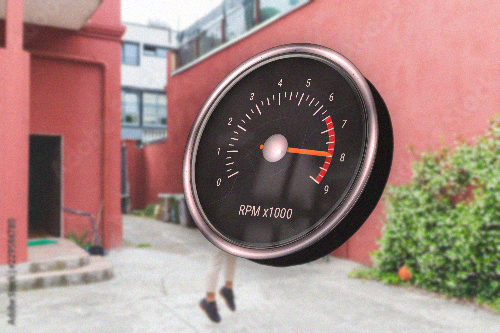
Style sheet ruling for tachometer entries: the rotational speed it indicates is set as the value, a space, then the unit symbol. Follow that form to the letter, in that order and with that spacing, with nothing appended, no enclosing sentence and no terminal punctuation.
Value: 8000 rpm
